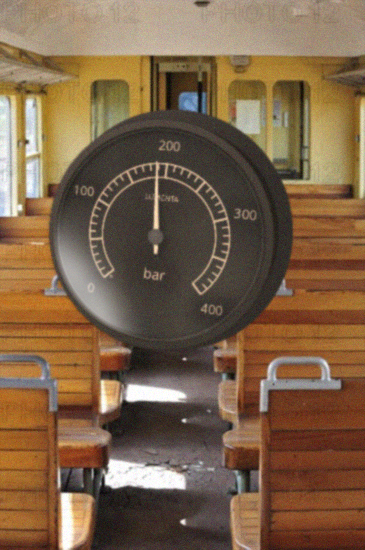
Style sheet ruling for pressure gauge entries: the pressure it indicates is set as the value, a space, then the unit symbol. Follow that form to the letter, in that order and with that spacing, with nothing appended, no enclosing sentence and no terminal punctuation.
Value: 190 bar
